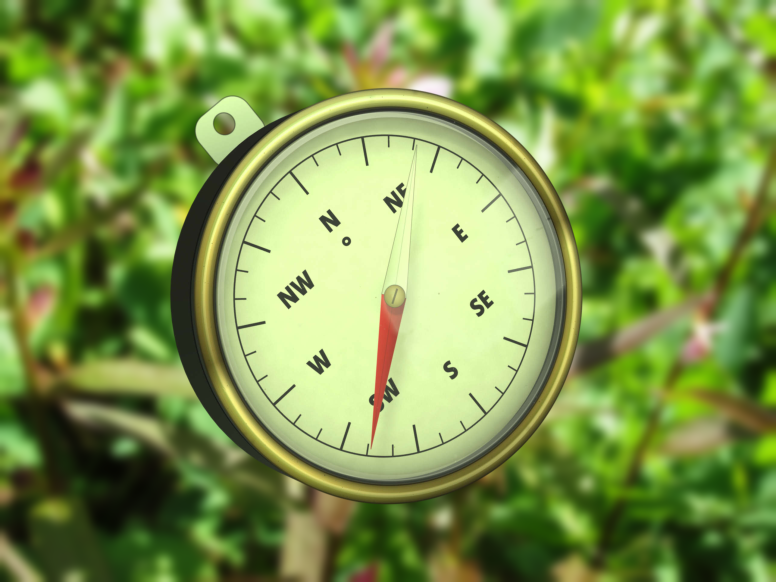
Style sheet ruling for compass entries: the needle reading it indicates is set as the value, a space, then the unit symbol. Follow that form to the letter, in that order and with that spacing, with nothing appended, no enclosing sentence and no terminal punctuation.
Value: 230 °
